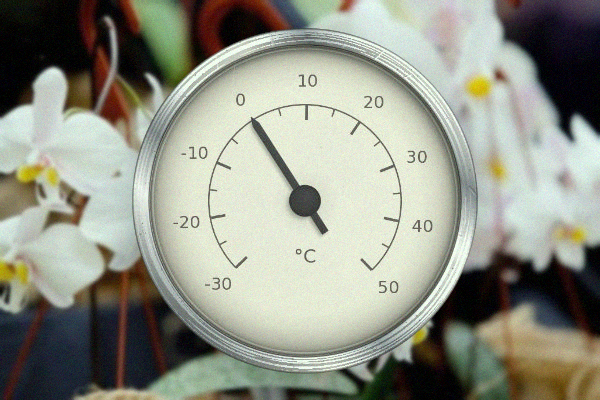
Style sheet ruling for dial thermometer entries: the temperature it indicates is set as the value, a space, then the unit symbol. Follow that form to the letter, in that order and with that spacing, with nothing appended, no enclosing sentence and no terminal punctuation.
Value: 0 °C
